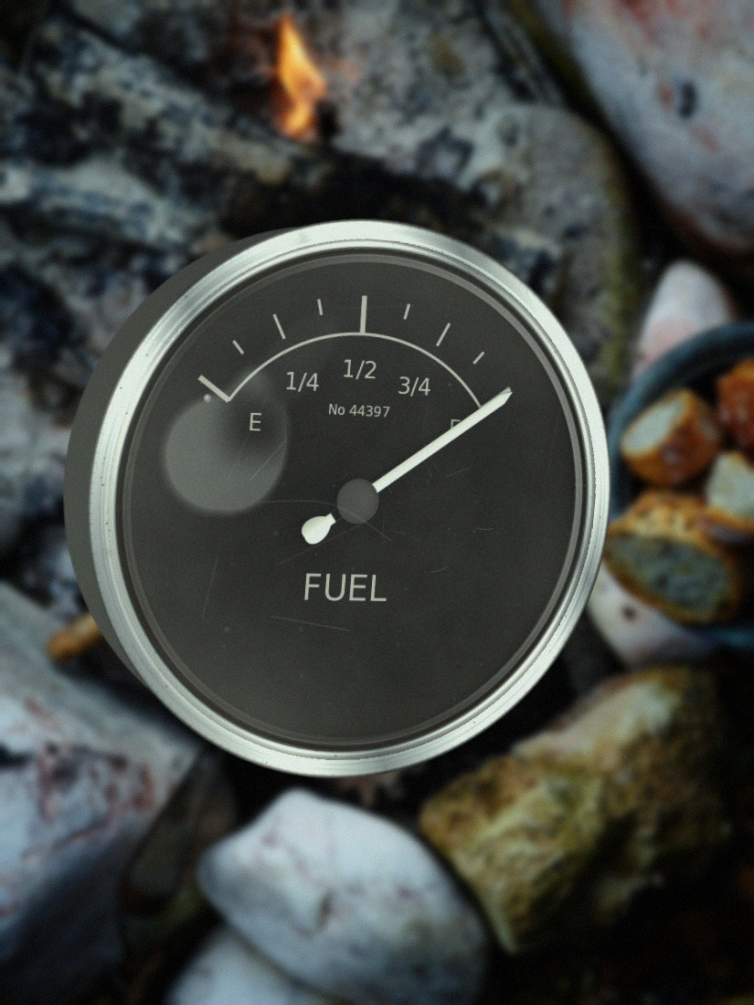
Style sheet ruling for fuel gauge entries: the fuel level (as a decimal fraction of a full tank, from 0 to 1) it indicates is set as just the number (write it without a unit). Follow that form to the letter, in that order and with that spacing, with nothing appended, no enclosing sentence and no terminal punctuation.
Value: 1
